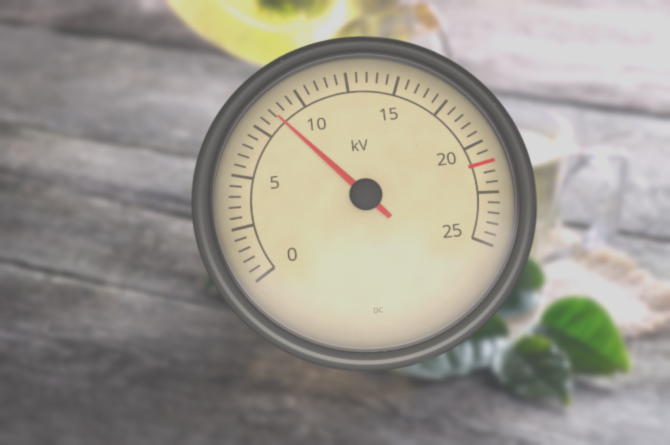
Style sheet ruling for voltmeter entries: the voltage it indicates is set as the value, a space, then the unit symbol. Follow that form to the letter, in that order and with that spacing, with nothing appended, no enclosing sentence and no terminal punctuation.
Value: 8.5 kV
